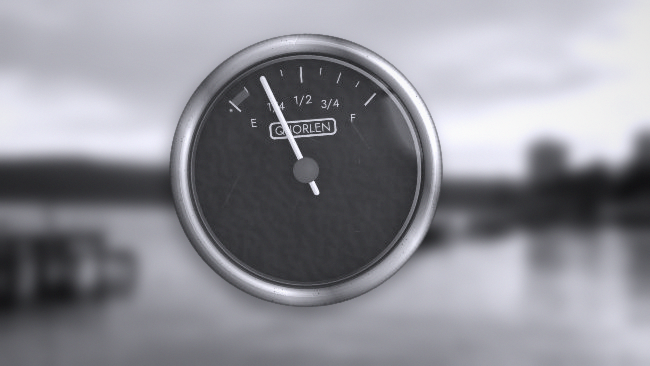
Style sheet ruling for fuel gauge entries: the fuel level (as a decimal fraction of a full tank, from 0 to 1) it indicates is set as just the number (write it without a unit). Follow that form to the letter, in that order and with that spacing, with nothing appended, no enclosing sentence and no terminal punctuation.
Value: 0.25
